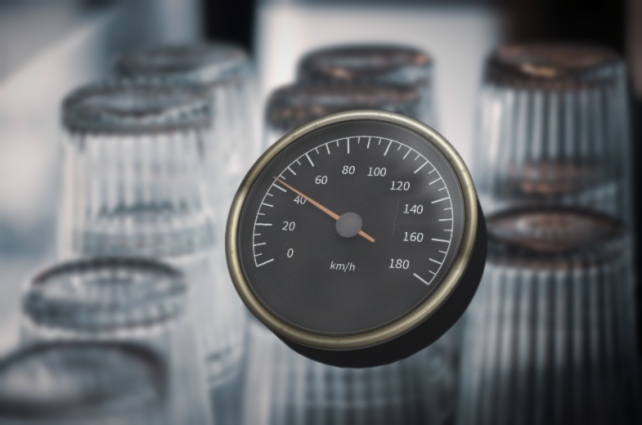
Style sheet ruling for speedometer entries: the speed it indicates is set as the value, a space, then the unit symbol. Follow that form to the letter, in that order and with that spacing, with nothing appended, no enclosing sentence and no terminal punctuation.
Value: 42.5 km/h
